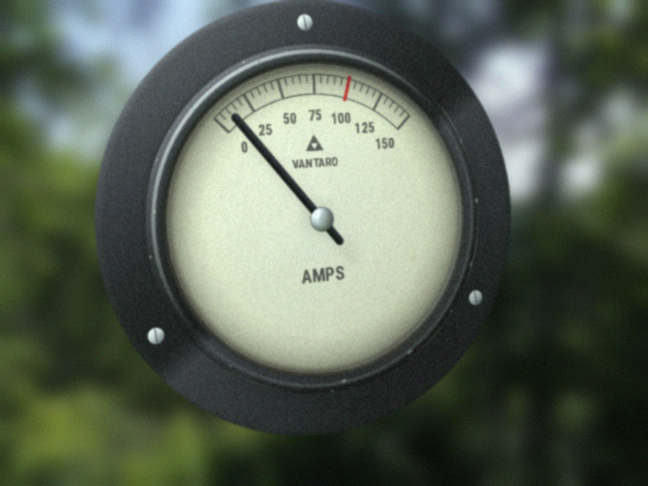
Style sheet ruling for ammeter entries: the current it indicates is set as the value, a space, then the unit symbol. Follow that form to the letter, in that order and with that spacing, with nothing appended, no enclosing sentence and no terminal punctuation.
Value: 10 A
